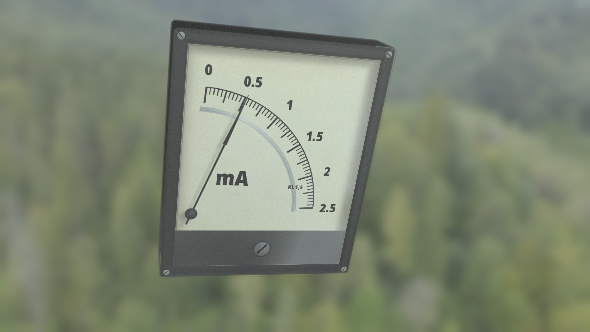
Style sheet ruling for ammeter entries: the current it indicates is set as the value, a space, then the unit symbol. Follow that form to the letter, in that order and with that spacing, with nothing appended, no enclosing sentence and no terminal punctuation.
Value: 0.5 mA
